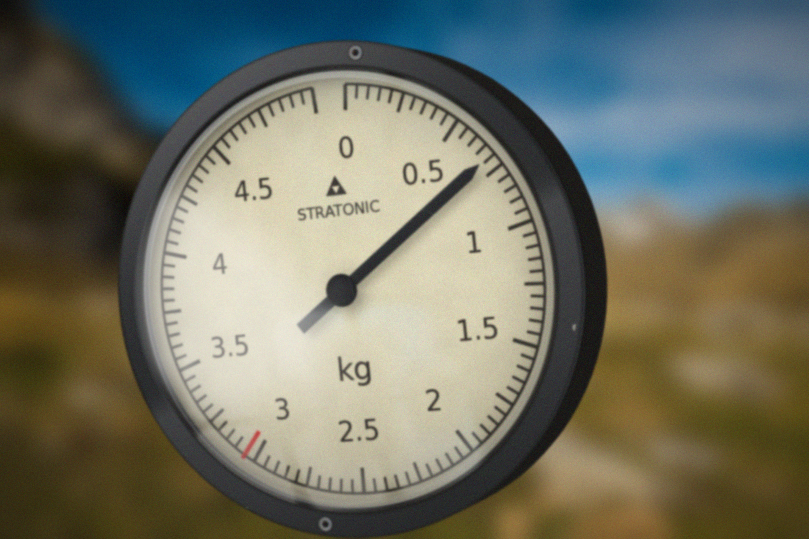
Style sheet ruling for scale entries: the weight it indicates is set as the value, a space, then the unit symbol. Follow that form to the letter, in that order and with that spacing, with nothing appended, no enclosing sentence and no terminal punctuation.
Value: 0.7 kg
